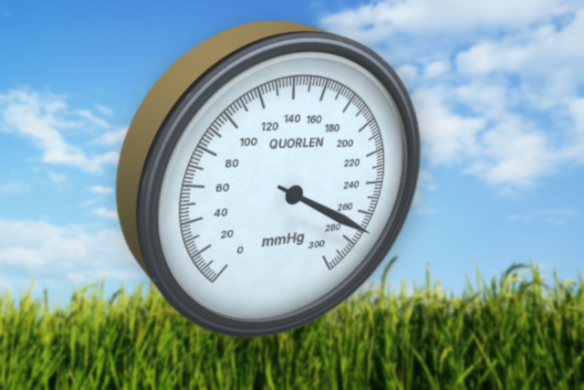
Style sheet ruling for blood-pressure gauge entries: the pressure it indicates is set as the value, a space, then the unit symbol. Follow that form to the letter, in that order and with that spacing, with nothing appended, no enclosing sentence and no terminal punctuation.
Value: 270 mmHg
